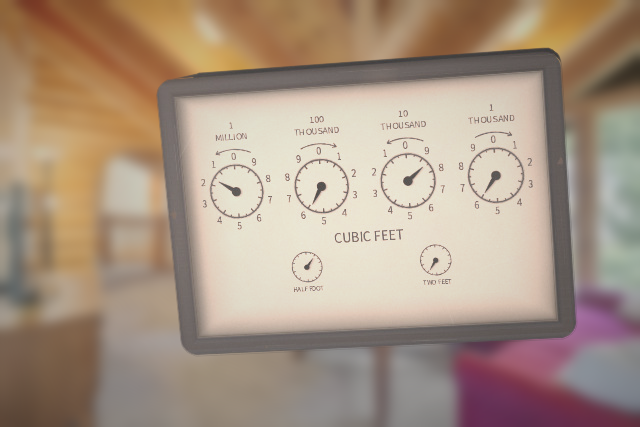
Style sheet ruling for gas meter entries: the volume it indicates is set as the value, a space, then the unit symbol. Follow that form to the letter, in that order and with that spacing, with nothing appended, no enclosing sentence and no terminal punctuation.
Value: 158600 ft³
